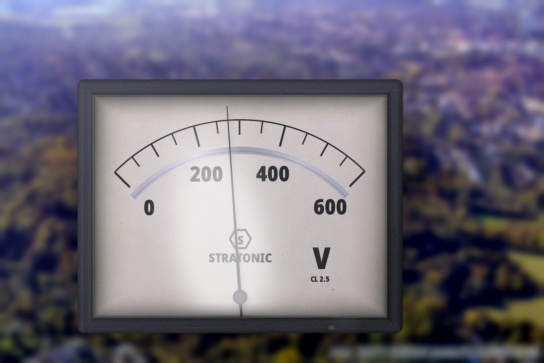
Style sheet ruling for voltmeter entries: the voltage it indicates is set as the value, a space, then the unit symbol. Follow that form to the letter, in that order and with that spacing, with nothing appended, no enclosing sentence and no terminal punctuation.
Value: 275 V
